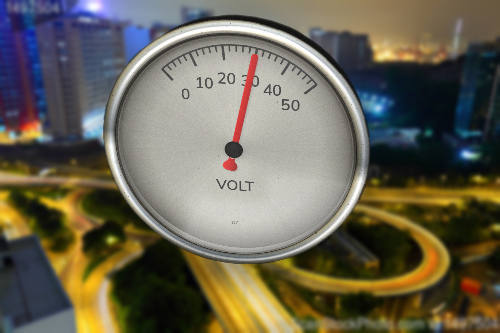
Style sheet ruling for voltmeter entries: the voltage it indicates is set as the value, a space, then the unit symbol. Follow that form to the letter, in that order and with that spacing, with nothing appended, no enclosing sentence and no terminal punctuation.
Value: 30 V
